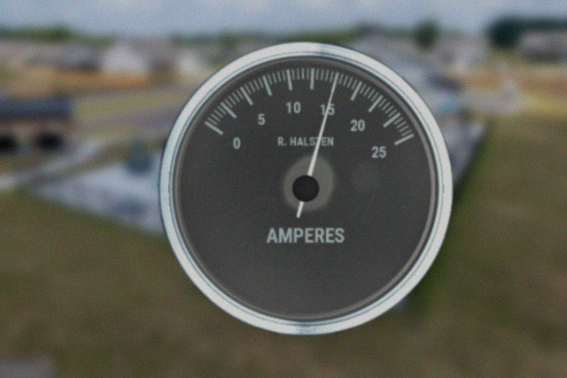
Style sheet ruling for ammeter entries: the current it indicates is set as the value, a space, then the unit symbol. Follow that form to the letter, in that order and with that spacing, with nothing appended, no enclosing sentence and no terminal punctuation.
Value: 15 A
